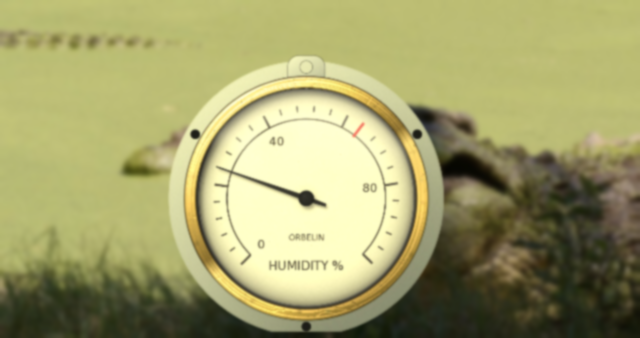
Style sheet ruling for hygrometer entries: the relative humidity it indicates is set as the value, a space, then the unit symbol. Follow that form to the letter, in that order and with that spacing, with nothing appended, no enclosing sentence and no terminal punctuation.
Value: 24 %
